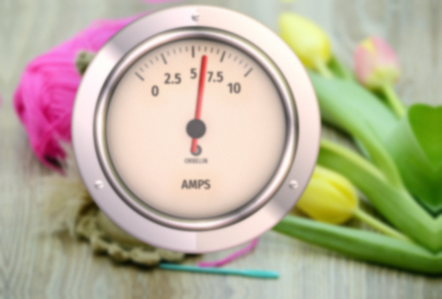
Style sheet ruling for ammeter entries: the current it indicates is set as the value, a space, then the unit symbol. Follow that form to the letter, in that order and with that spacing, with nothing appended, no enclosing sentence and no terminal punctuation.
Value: 6 A
